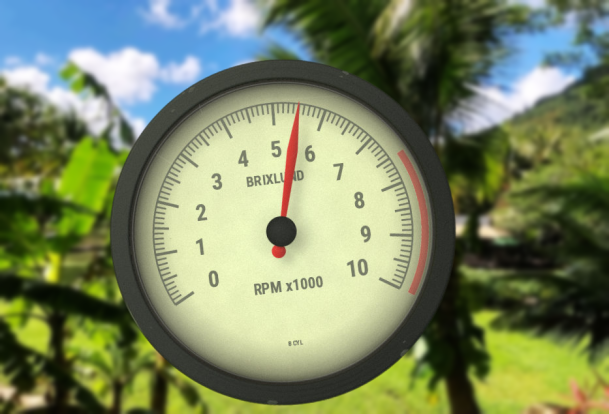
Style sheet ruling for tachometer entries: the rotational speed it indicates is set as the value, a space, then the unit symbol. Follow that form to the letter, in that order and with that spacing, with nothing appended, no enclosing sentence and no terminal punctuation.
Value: 5500 rpm
